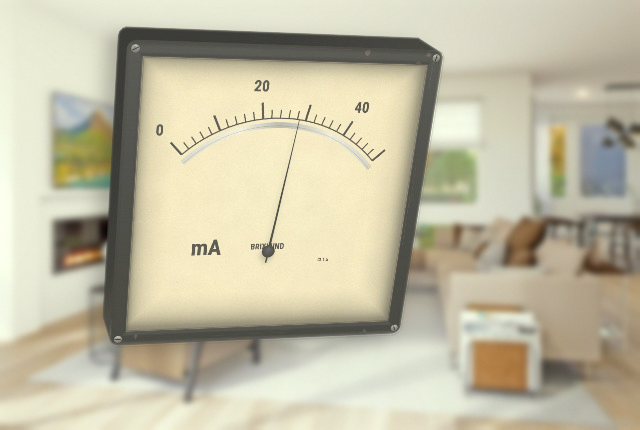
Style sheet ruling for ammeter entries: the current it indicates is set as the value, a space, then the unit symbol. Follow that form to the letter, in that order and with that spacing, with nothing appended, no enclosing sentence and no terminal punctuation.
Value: 28 mA
